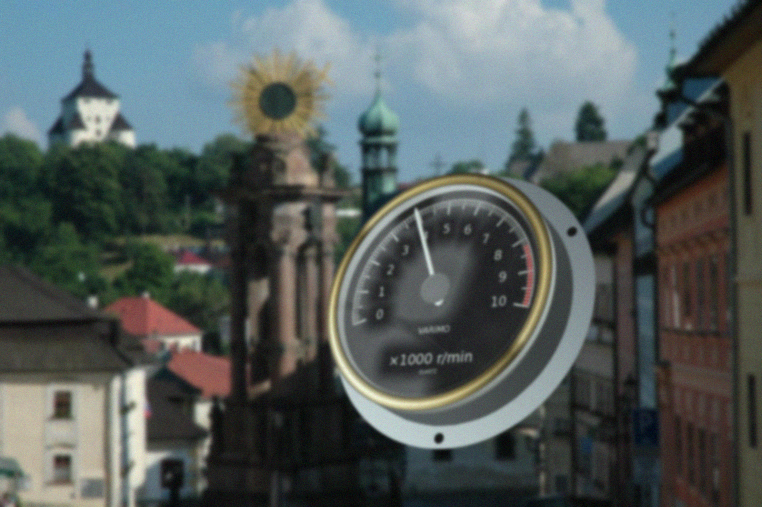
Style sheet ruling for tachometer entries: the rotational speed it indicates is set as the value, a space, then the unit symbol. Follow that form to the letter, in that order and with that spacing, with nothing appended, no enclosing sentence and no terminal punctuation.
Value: 4000 rpm
